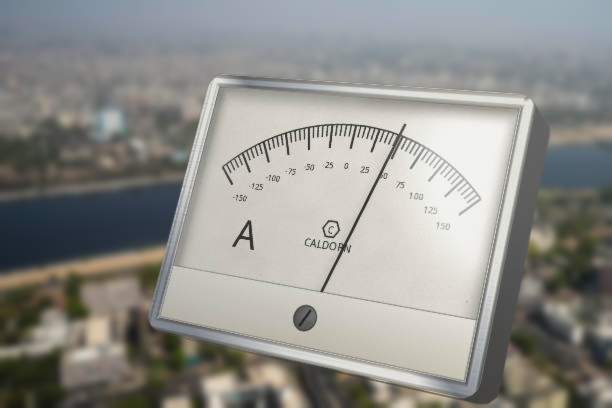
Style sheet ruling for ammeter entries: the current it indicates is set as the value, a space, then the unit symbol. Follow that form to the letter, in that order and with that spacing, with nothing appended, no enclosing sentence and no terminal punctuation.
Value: 50 A
